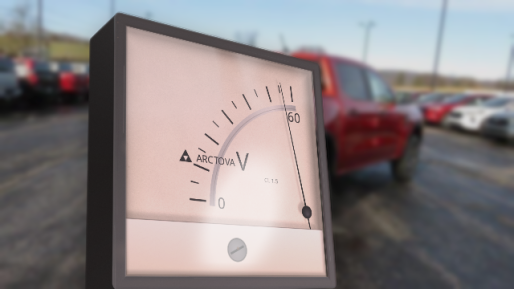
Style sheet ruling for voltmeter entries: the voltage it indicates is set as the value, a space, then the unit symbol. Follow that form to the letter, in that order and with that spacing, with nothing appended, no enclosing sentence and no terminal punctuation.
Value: 55 V
